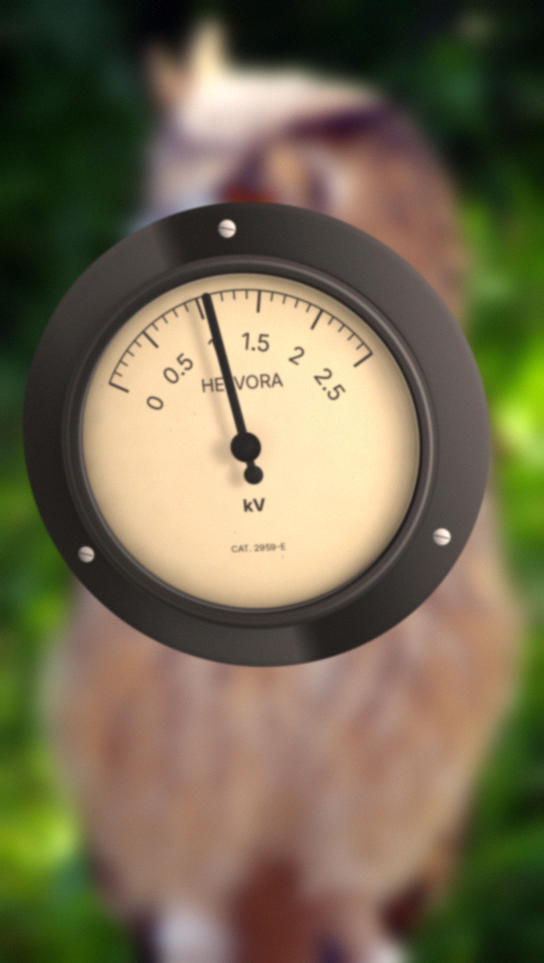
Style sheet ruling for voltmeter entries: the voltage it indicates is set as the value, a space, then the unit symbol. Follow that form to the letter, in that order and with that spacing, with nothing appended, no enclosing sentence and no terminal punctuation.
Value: 1.1 kV
